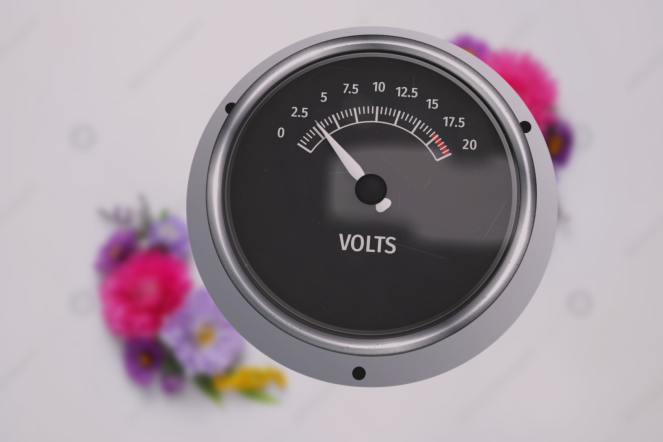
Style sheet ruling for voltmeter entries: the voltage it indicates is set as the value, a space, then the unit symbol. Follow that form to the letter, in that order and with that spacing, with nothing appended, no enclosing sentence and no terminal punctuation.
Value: 3 V
